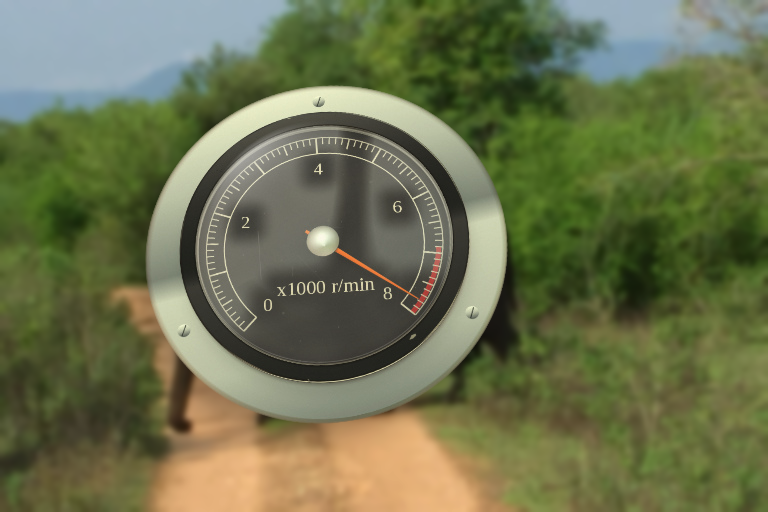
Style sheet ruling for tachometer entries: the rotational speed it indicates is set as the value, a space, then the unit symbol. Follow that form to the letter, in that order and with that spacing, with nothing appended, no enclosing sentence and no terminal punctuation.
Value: 7800 rpm
